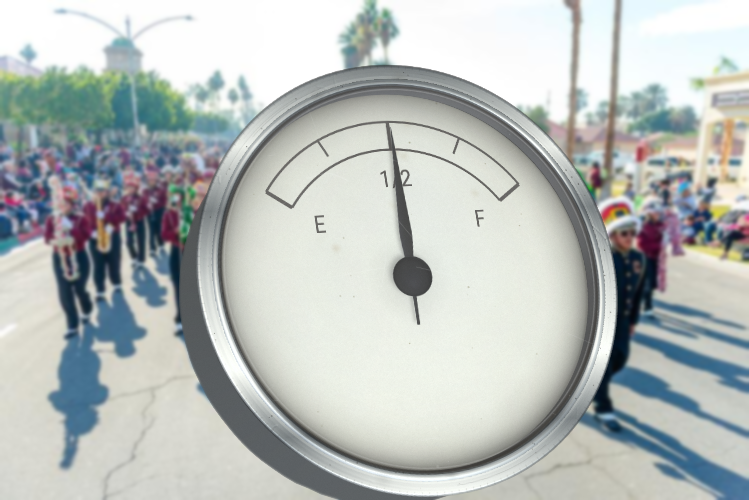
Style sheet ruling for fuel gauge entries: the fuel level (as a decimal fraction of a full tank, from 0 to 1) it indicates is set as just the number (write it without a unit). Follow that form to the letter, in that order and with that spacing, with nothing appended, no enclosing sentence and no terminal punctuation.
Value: 0.5
